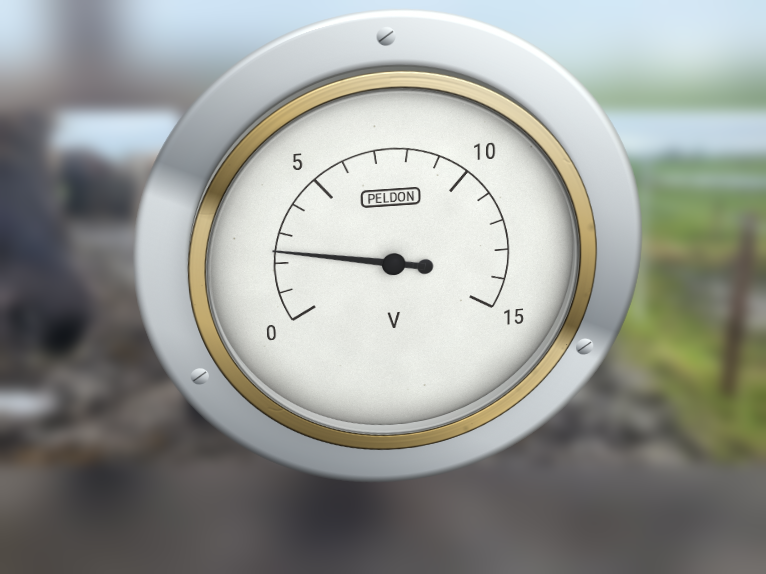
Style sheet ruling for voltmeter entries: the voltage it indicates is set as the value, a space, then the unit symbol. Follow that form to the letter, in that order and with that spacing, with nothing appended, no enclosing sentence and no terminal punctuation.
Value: 2.5 V
